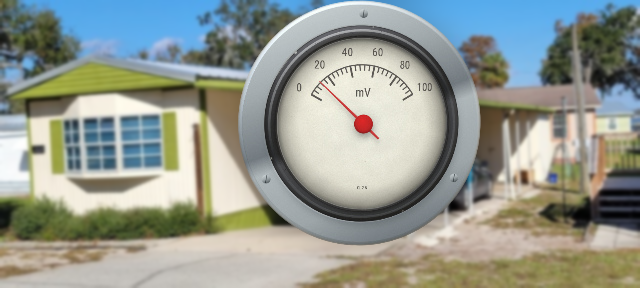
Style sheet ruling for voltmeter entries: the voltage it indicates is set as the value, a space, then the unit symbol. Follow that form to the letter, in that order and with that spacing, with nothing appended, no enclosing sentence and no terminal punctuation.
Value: 12 mV
